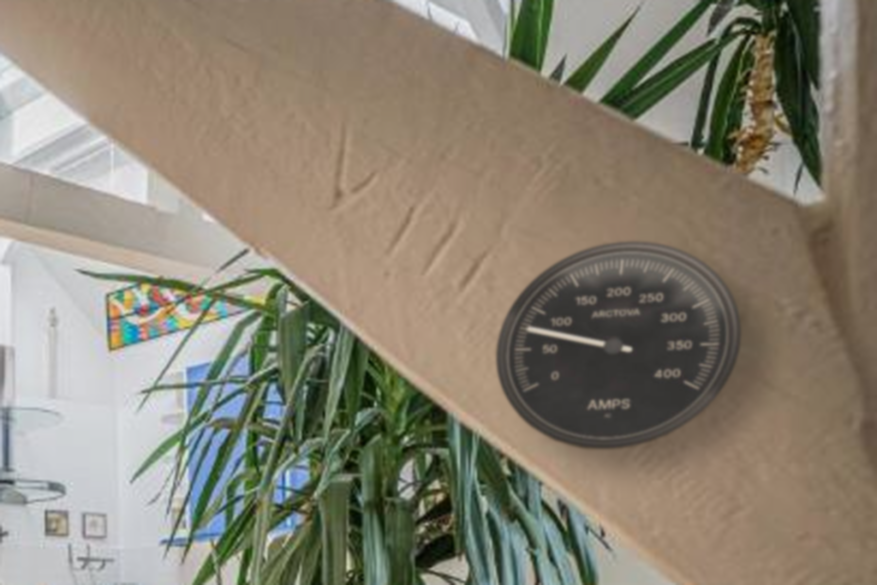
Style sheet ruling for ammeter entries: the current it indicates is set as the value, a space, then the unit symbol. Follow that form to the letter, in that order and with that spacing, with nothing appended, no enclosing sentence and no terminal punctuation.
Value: 75 A
